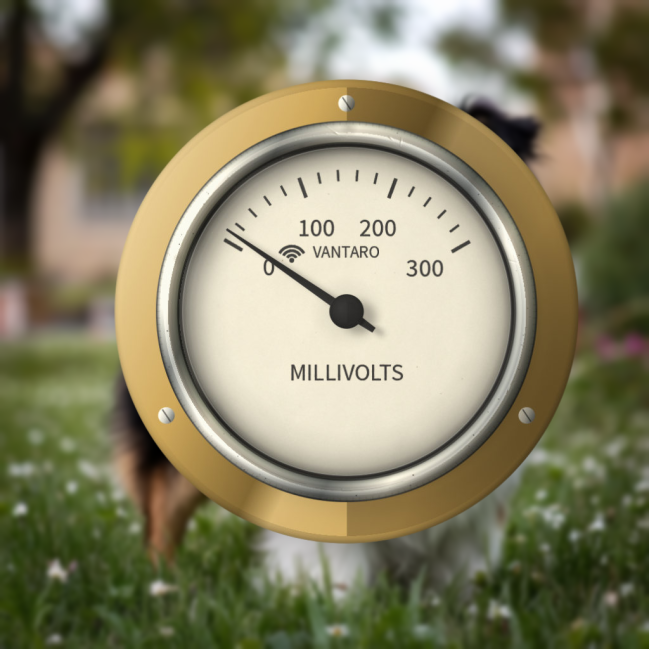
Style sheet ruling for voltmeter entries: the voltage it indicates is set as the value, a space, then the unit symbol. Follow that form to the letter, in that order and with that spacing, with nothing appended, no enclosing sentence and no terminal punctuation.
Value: 10 mV
